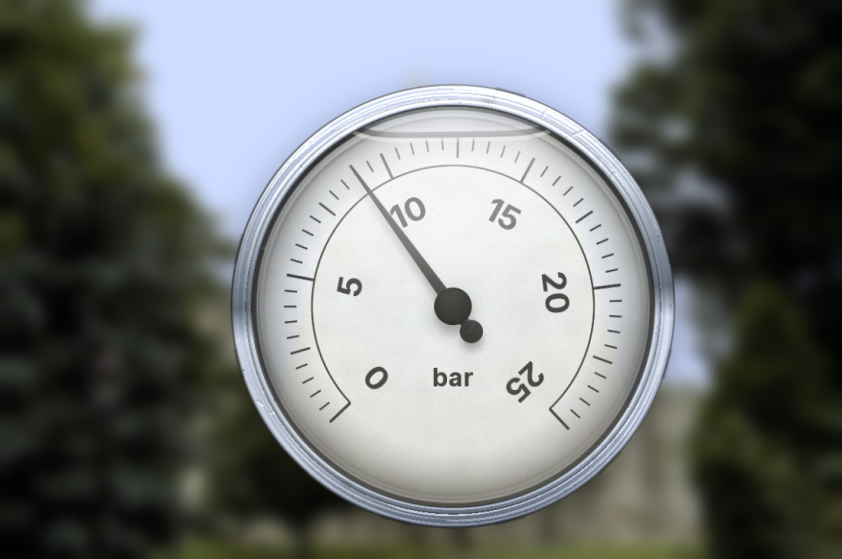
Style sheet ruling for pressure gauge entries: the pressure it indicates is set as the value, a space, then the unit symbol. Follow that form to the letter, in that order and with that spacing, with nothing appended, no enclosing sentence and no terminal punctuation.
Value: 9 bar
